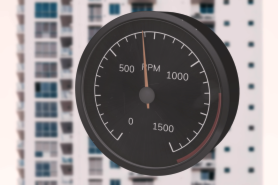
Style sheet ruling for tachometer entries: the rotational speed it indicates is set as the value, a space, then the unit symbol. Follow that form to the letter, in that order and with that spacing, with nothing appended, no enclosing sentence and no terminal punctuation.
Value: 700 rpm
